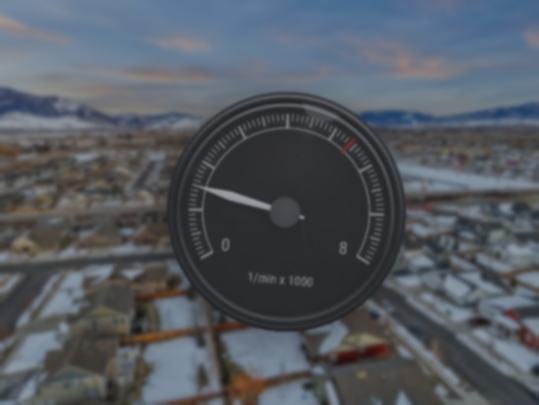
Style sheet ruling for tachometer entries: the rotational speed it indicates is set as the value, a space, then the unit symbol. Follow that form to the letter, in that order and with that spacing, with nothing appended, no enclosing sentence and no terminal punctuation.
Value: 1500 rpm
